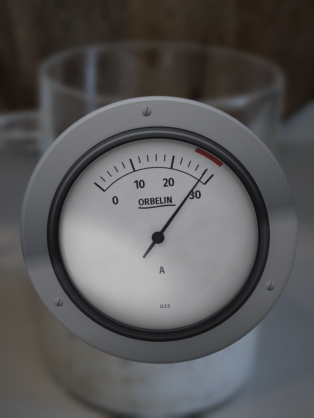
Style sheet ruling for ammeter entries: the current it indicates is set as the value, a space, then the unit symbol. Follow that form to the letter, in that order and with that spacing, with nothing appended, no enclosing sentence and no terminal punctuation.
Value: 28 A
